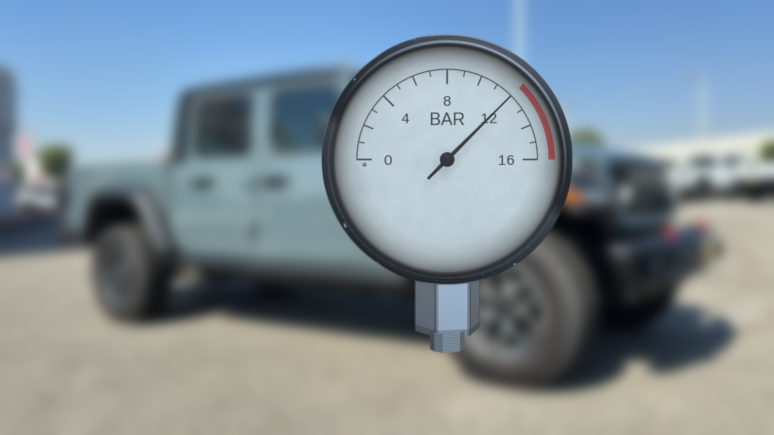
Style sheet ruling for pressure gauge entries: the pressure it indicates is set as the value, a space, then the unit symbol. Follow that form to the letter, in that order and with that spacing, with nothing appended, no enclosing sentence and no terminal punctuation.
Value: 12 bar
